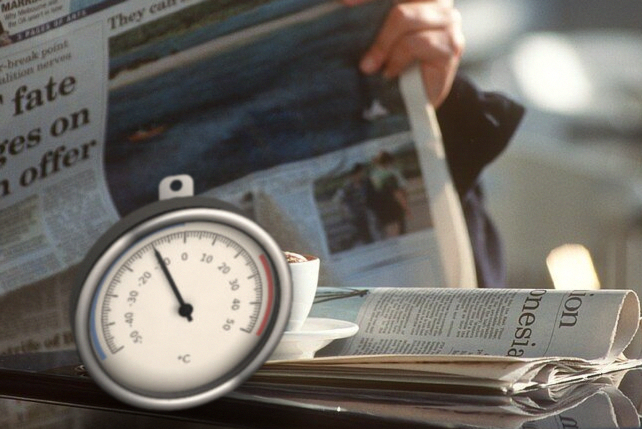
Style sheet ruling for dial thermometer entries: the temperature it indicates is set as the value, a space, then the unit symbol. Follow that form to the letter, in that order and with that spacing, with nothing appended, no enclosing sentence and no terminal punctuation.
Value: -10 °C
